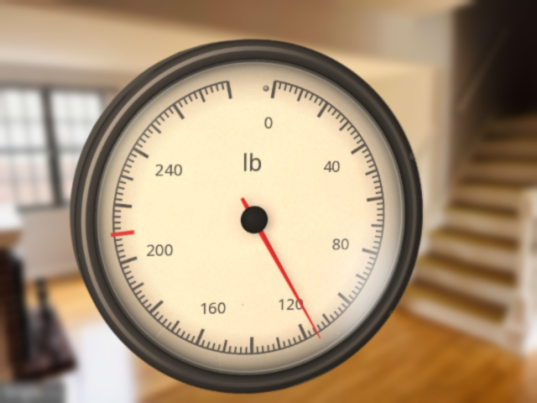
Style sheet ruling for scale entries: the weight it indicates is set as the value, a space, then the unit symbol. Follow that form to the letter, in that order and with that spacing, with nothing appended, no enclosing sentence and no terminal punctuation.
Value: 116 lb
